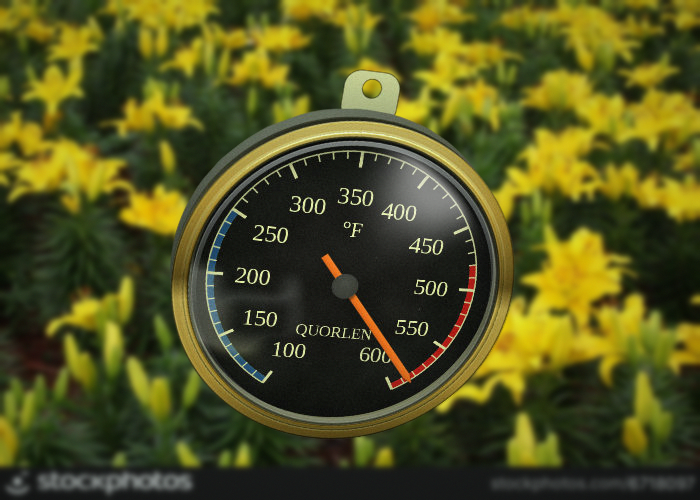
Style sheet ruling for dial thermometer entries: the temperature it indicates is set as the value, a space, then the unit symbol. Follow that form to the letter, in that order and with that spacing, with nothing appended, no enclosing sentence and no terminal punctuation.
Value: 585 °F
